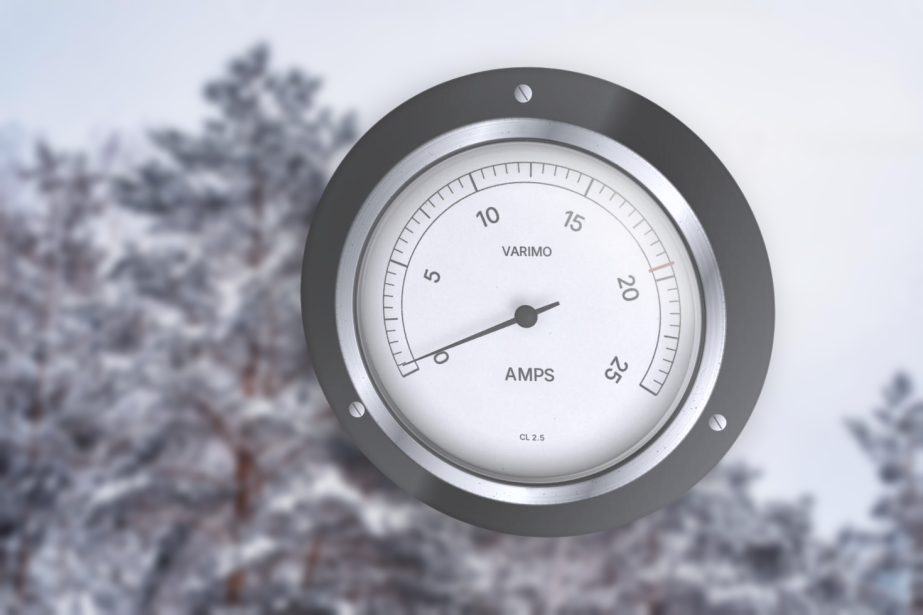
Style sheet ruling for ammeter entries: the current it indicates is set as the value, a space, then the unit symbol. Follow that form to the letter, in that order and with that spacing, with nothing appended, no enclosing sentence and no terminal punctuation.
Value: 0.5 A
